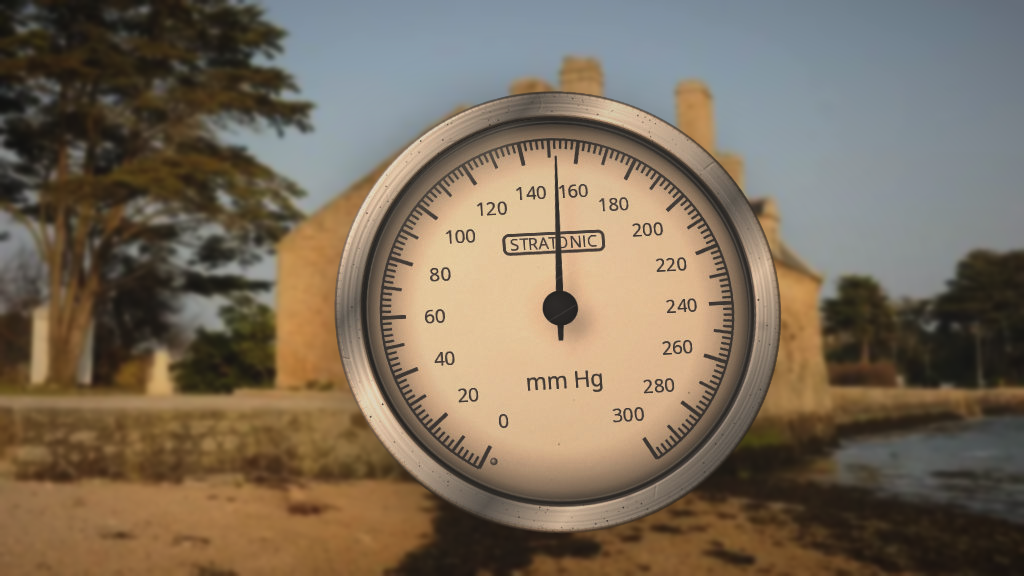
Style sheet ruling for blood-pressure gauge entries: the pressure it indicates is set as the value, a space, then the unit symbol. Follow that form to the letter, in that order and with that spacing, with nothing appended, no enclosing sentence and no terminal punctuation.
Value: 152 mmHg
